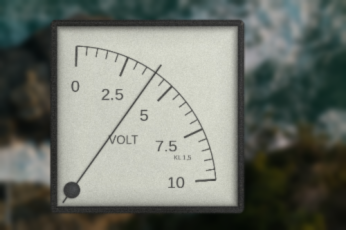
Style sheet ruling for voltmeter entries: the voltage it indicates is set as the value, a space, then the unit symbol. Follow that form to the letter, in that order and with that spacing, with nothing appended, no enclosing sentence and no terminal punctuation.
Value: 4 V
